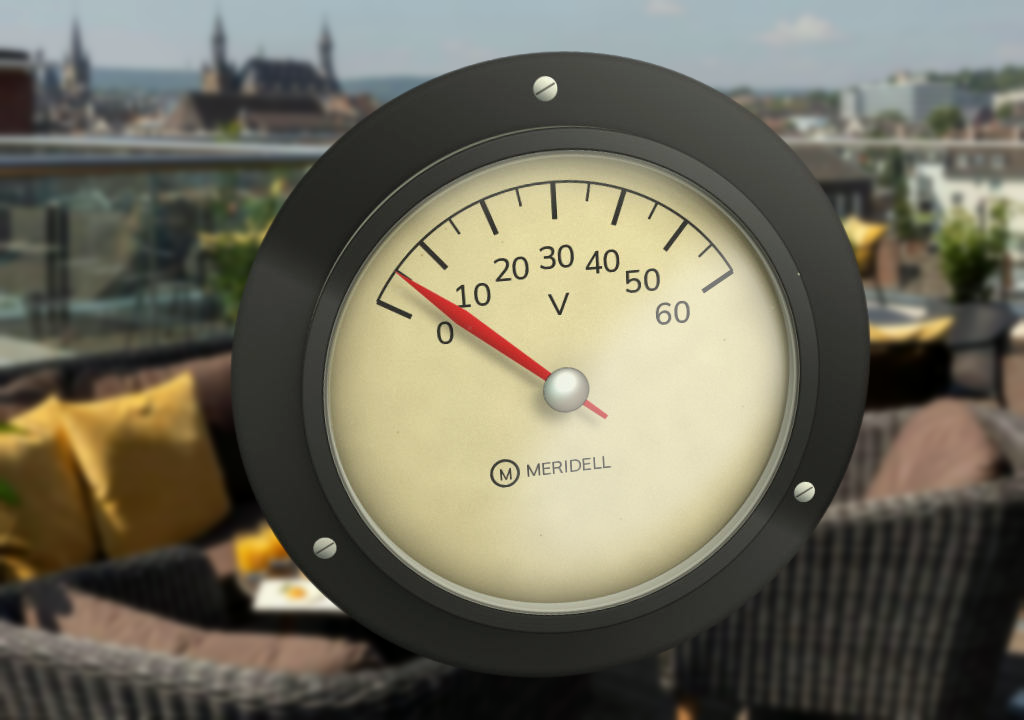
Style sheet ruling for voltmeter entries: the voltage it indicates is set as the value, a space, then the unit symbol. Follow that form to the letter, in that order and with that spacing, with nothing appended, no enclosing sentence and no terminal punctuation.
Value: 5 V
